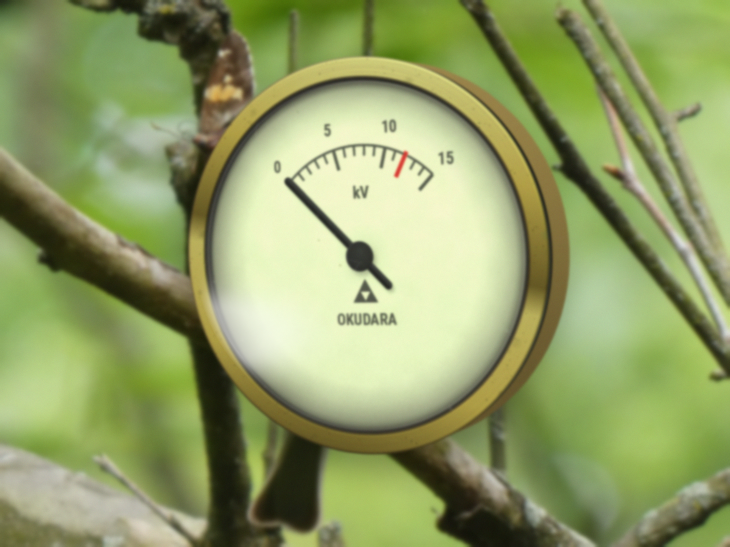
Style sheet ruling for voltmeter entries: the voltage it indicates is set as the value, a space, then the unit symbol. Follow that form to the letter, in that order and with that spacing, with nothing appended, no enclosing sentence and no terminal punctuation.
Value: 0 kV
